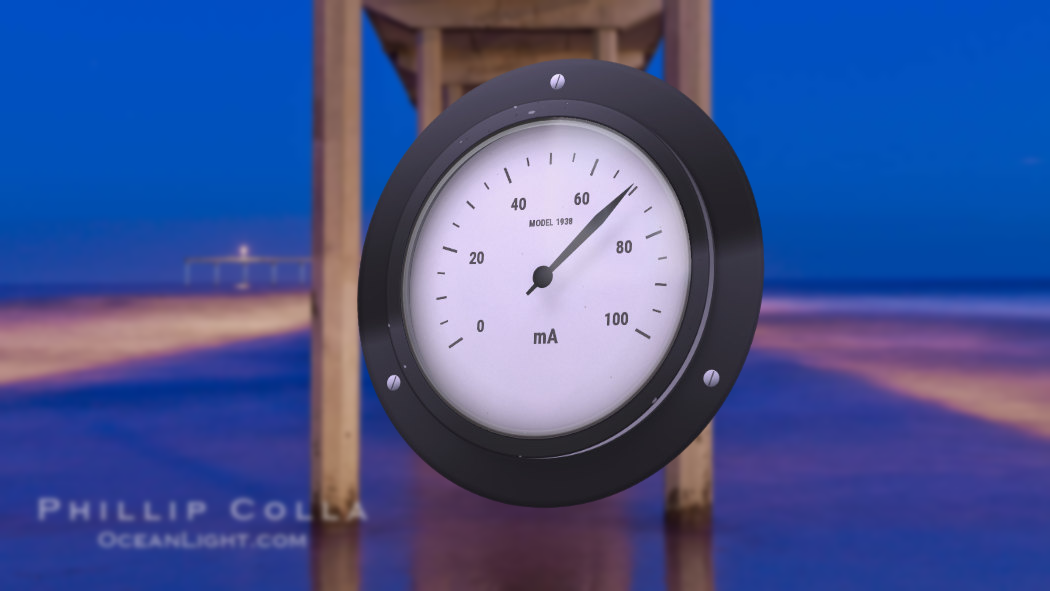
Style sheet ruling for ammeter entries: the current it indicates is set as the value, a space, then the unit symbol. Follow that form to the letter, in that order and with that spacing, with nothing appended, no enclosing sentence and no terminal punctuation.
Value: 70 mA
